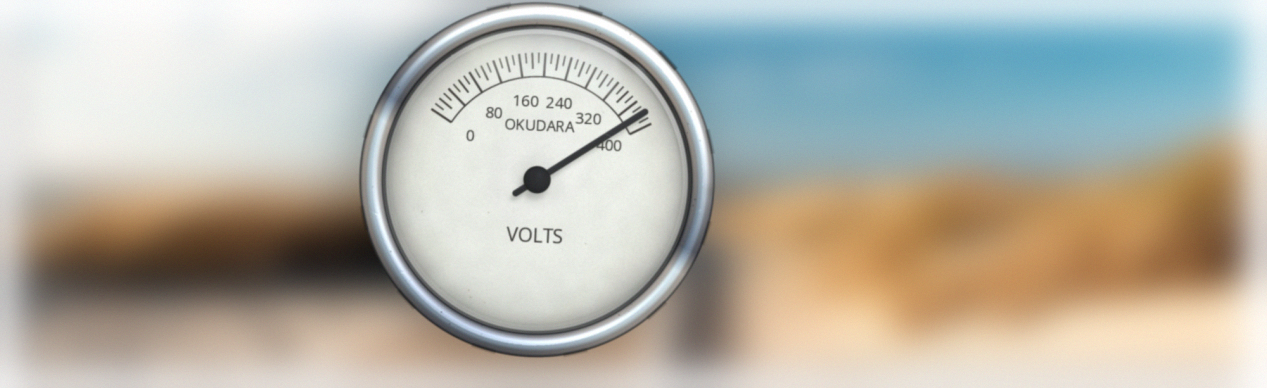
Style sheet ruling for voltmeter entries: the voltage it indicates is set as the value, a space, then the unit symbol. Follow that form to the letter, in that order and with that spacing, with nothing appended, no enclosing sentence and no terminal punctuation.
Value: 380 V
